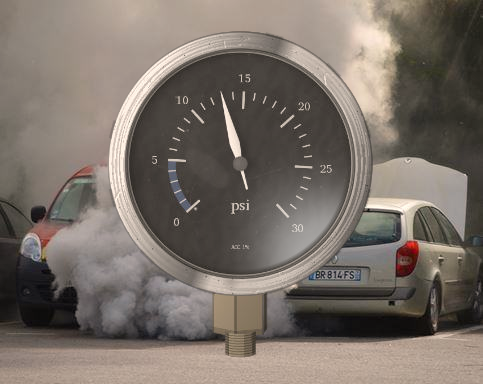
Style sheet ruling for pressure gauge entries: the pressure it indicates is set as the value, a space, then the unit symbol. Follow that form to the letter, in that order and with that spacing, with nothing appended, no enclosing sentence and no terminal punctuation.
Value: 13 psi
